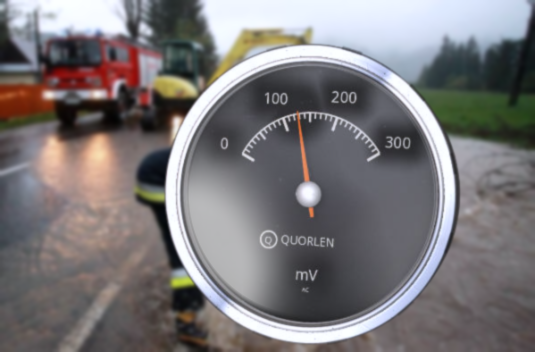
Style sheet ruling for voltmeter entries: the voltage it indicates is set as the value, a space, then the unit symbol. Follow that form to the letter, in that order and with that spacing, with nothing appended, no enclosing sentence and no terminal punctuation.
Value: 130 mV
